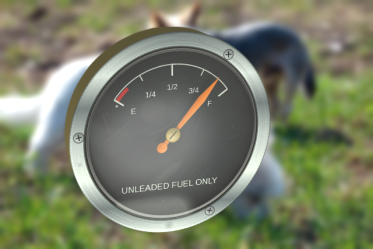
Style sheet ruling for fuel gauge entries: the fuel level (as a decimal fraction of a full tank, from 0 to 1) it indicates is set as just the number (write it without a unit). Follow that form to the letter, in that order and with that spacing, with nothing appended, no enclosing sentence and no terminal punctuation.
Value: 0.875
